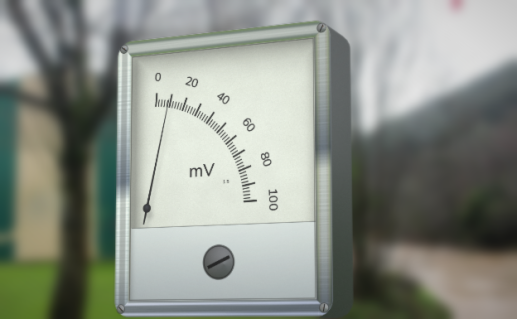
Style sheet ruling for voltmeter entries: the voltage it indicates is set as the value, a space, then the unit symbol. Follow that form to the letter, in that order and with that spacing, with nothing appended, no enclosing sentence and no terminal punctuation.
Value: 10 mV
